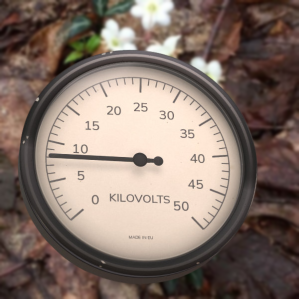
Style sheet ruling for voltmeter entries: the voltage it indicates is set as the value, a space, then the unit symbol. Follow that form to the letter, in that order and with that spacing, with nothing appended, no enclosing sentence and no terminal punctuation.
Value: 8 kV
